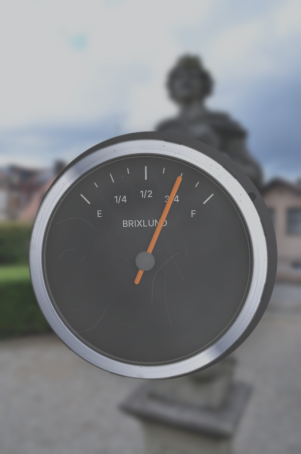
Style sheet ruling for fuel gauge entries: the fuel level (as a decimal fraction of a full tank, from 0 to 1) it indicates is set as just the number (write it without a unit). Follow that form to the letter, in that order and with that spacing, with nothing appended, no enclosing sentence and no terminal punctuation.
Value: 0.75
